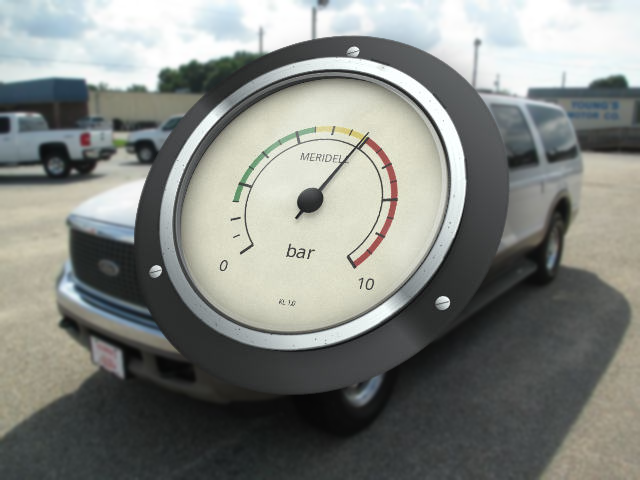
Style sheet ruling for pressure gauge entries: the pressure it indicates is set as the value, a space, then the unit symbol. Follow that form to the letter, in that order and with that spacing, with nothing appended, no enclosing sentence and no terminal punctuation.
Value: 6 bar
